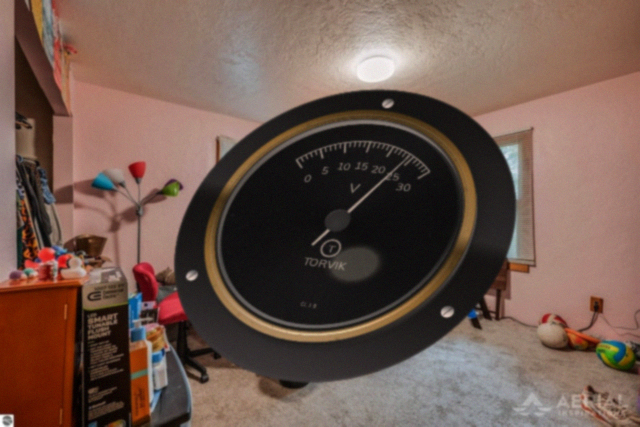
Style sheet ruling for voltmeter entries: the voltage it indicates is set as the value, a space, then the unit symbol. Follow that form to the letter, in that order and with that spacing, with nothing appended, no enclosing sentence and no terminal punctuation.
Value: 25 V
